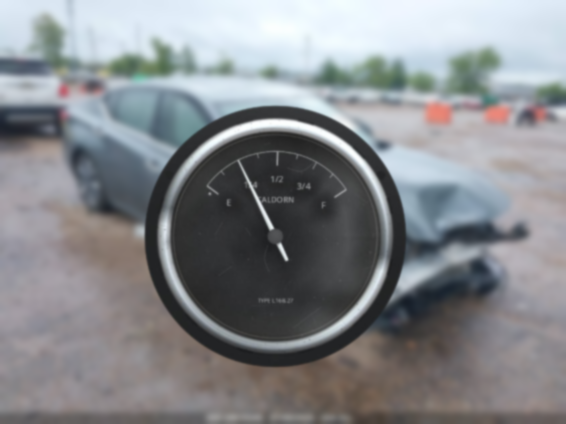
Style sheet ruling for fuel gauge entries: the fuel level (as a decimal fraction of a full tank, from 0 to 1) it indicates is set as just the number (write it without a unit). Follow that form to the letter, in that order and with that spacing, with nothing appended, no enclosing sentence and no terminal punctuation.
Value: 0.25
